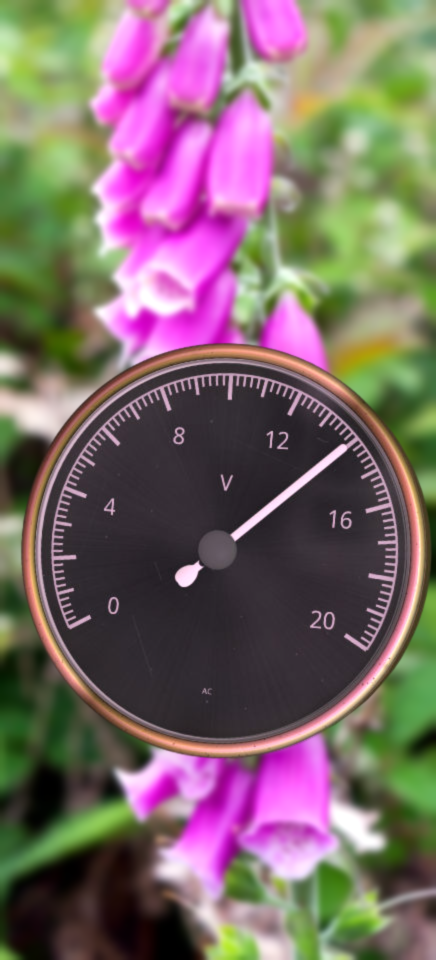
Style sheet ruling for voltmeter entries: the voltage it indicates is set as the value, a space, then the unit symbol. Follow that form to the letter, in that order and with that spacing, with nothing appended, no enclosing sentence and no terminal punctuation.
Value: 14 V
